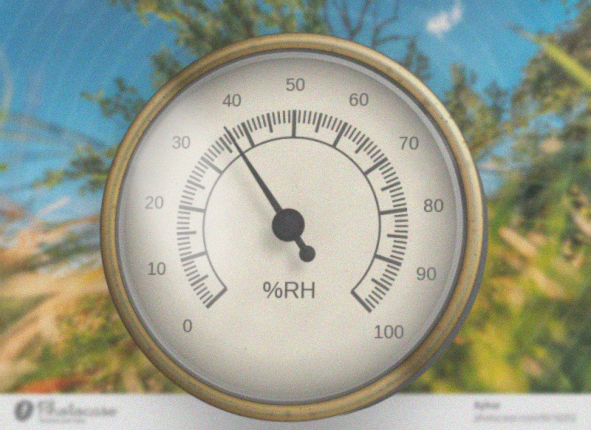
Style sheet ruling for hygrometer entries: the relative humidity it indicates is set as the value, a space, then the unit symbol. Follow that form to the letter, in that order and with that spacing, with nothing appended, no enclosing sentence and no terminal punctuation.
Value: 37 %
